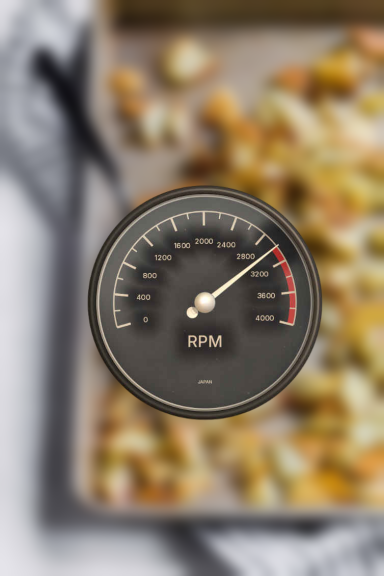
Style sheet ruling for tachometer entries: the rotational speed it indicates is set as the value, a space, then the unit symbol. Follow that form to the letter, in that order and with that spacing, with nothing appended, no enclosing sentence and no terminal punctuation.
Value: 3000 rpm
